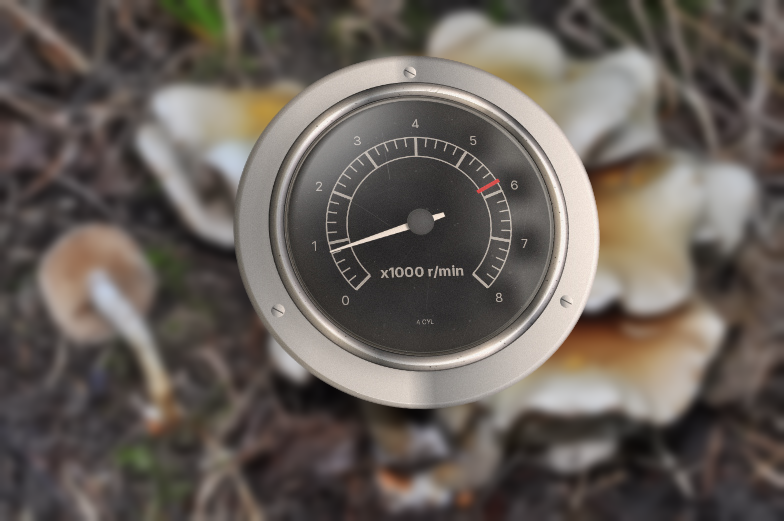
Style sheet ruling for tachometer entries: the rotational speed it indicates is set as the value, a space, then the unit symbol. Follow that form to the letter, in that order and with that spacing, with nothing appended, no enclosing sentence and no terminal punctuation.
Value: 800 rpm
